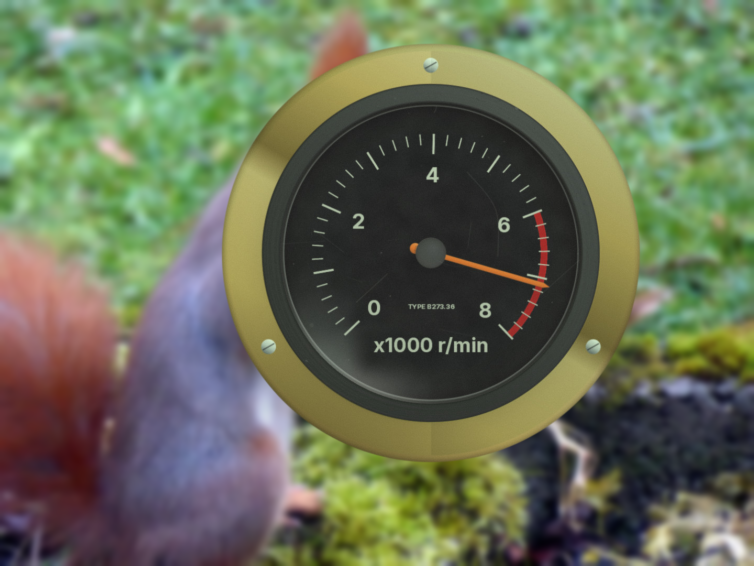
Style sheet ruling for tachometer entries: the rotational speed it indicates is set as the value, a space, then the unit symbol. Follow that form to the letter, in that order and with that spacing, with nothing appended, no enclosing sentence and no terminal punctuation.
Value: 7100 rpm
